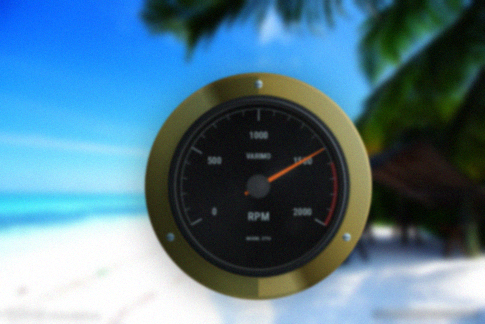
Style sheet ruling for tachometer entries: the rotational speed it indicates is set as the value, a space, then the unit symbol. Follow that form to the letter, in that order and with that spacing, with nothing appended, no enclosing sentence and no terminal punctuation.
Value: 1500 rpm
